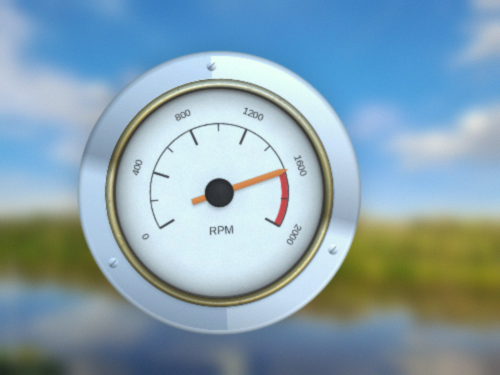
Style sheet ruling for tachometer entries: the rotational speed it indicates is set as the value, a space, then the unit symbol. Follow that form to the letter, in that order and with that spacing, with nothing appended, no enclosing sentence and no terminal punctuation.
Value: 1600 rpm
